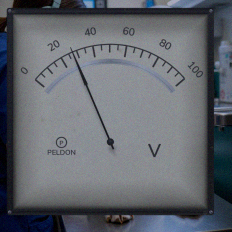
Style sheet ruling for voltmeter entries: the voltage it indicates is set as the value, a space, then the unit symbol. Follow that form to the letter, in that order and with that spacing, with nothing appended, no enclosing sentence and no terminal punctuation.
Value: 27.5 V
